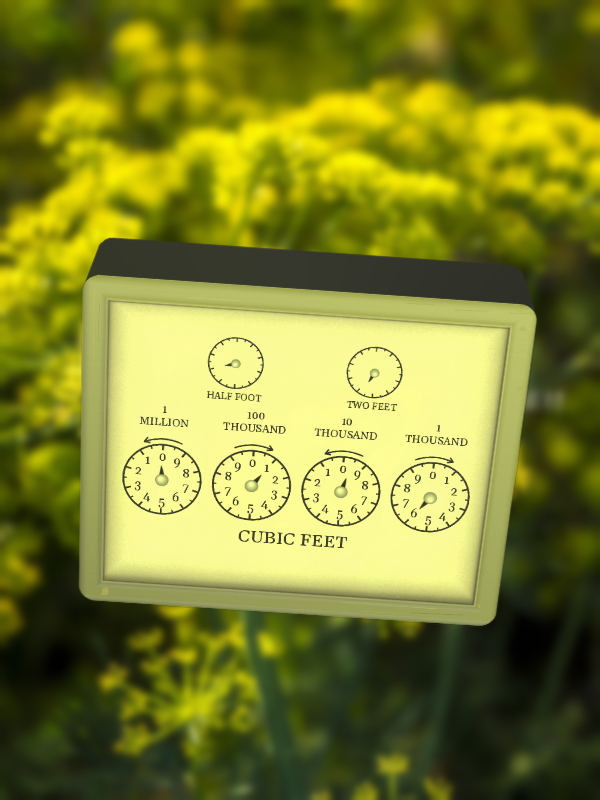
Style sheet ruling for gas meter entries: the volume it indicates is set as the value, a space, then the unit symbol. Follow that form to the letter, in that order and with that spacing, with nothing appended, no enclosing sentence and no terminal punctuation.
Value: 9600 ft³
